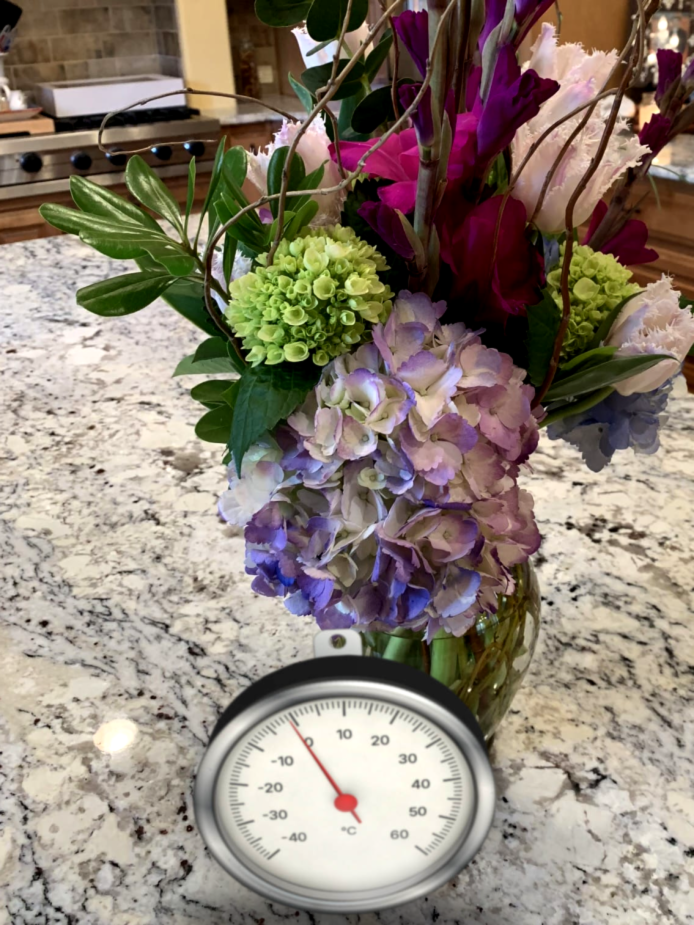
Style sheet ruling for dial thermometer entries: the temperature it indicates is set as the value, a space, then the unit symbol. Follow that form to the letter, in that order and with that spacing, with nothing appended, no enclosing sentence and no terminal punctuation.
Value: 0 °C
